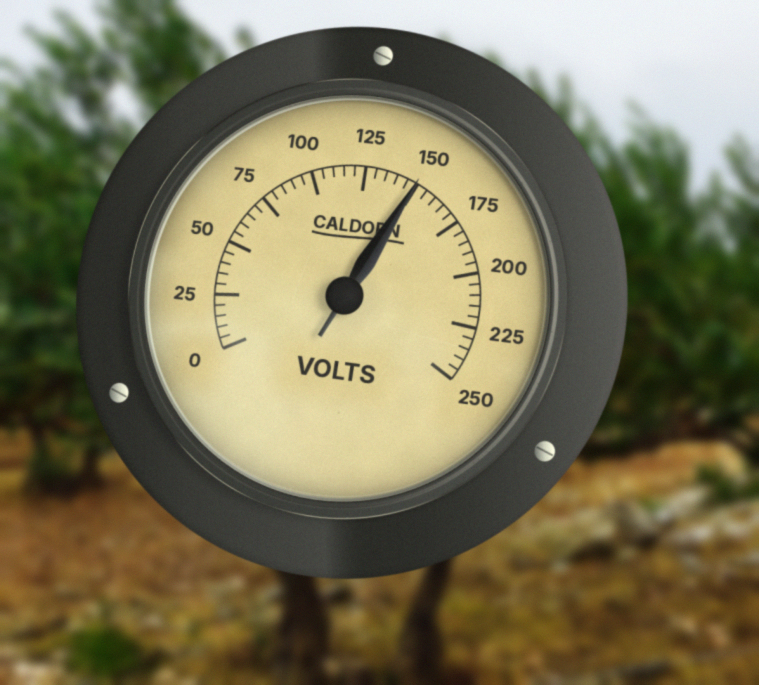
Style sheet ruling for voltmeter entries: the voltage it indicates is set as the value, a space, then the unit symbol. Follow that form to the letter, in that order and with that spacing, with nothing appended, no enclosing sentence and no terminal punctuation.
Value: 150 V
